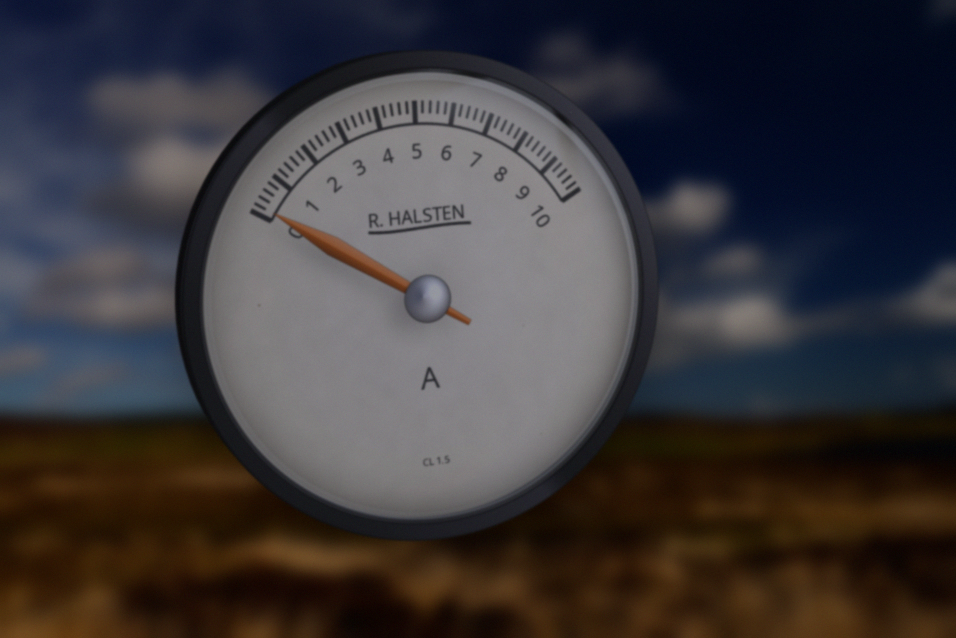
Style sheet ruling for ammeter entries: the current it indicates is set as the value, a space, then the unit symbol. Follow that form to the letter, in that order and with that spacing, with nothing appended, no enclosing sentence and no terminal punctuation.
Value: 0.2 A
